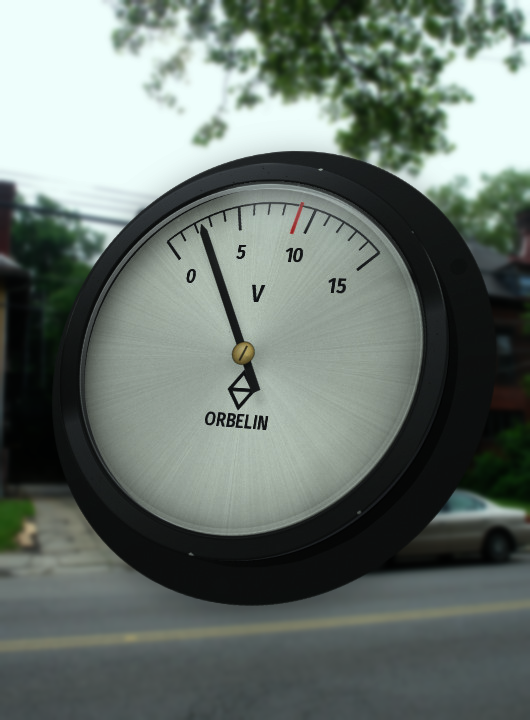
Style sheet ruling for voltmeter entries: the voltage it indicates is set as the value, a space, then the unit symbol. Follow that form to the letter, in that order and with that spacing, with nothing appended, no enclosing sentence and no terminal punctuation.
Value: 2.5 V
